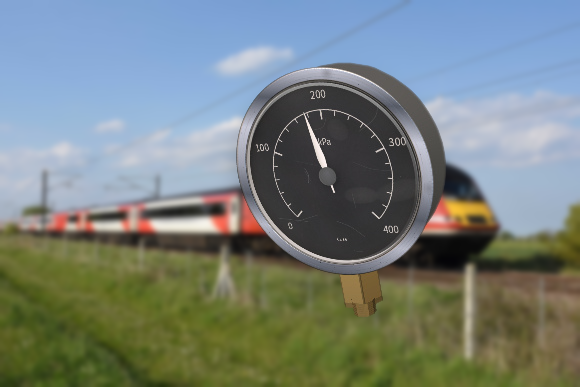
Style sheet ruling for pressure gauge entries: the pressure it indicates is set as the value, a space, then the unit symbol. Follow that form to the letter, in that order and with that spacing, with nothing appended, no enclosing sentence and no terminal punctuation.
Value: 180 kPa
